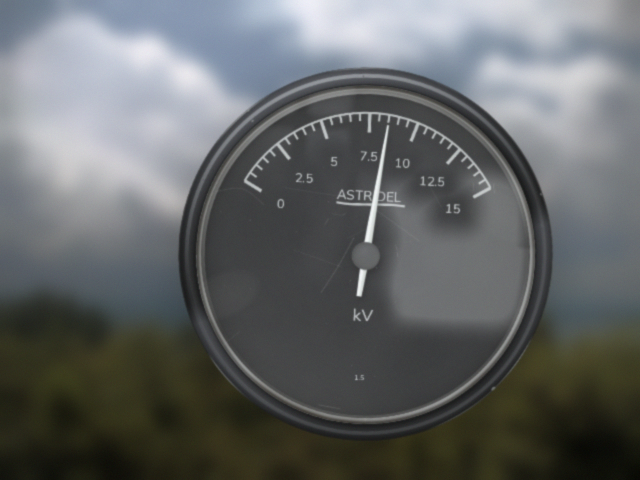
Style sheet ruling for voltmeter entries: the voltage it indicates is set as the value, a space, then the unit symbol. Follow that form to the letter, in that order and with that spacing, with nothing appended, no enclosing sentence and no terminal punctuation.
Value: 8.5 kV
